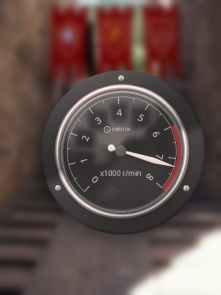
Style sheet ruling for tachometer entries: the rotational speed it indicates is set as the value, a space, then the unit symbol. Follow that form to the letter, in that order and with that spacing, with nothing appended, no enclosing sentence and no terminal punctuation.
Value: 7250 rpm
